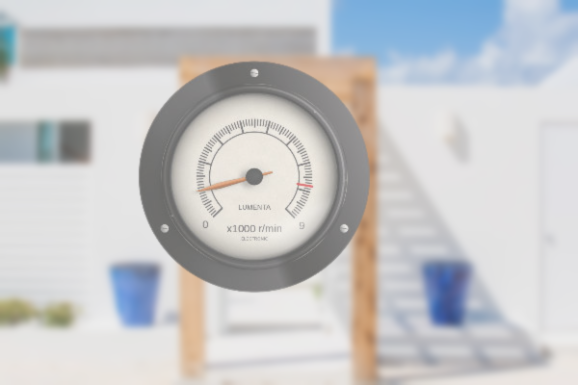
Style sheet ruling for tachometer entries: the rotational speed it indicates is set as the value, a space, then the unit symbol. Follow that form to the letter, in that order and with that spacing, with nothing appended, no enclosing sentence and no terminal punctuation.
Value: 1000 rpm
